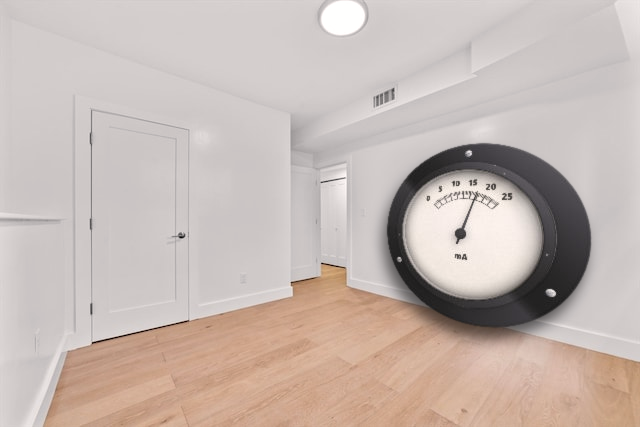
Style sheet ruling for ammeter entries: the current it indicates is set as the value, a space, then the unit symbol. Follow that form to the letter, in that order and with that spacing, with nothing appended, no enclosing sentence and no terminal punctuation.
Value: 17.5 mA
